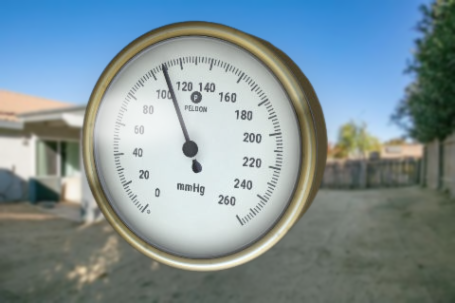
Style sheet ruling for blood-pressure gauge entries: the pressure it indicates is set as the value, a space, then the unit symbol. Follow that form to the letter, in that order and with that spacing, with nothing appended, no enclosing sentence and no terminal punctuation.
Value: 110 mmHg
